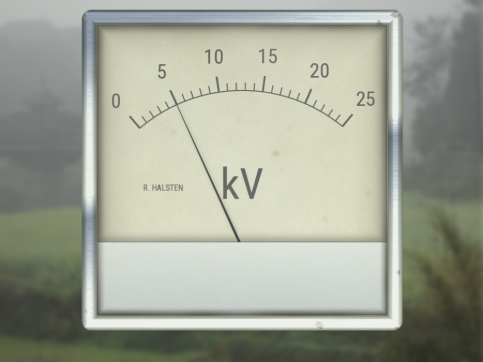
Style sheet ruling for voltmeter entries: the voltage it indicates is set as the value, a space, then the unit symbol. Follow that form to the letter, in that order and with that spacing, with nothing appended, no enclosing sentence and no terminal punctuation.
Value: 5 kV
